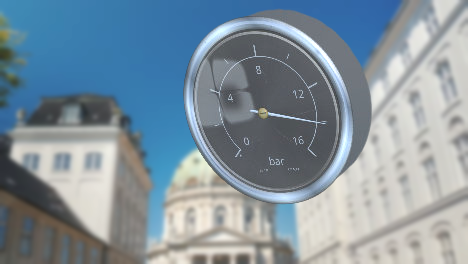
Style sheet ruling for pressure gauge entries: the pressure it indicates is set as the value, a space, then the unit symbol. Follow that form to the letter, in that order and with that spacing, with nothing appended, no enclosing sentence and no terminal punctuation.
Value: 14 bar
